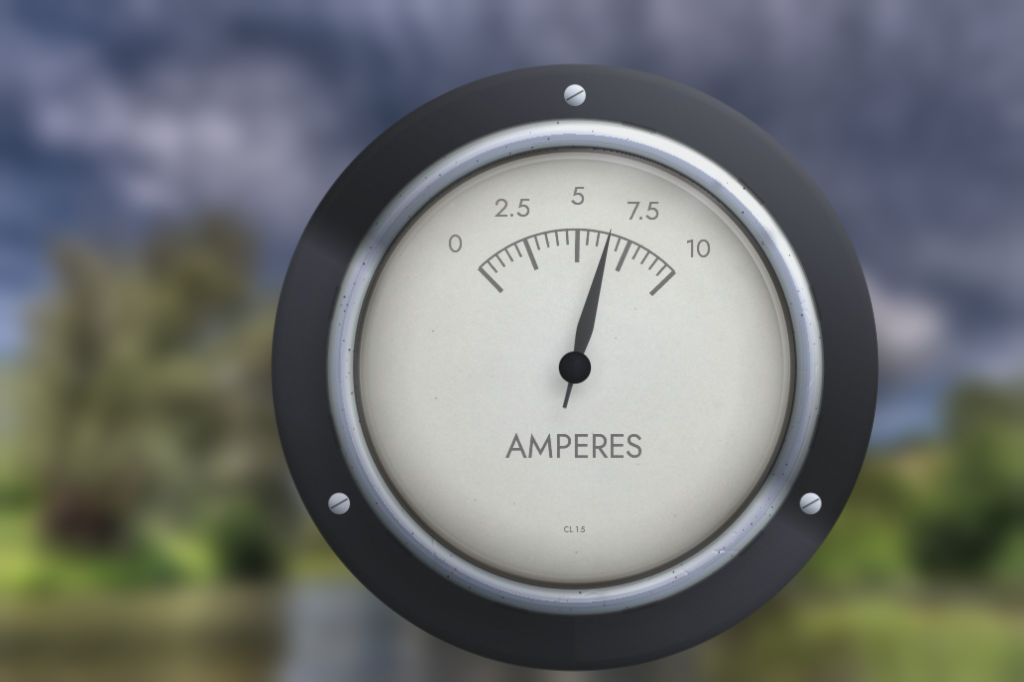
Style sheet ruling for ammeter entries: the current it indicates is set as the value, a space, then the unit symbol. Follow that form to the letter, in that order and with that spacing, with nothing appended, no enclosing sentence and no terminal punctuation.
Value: 6.5 A
